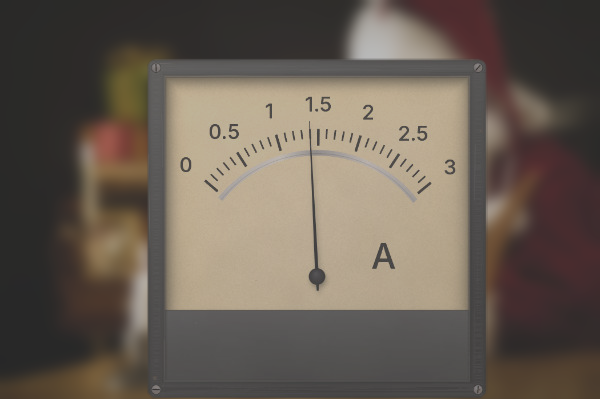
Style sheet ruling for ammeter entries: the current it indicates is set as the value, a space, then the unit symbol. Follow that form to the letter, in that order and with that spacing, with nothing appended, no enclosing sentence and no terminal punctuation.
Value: 1.4 A
